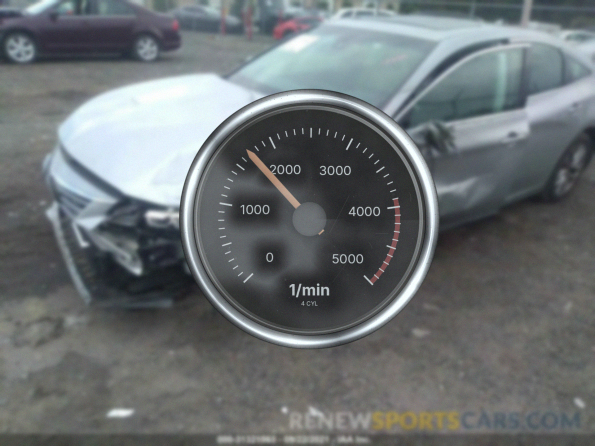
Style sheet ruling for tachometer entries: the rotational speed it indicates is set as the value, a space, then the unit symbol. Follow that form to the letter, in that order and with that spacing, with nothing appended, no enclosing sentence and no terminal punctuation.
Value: 1700 rpm
